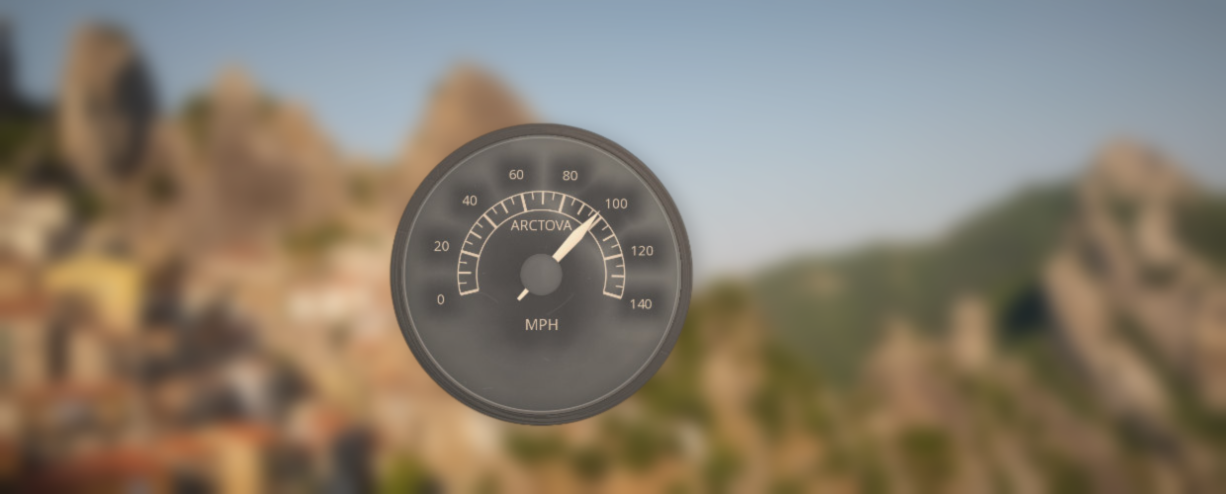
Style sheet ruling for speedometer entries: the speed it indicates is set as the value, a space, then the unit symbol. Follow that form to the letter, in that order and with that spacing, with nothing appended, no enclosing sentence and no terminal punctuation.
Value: 97.5 mph
